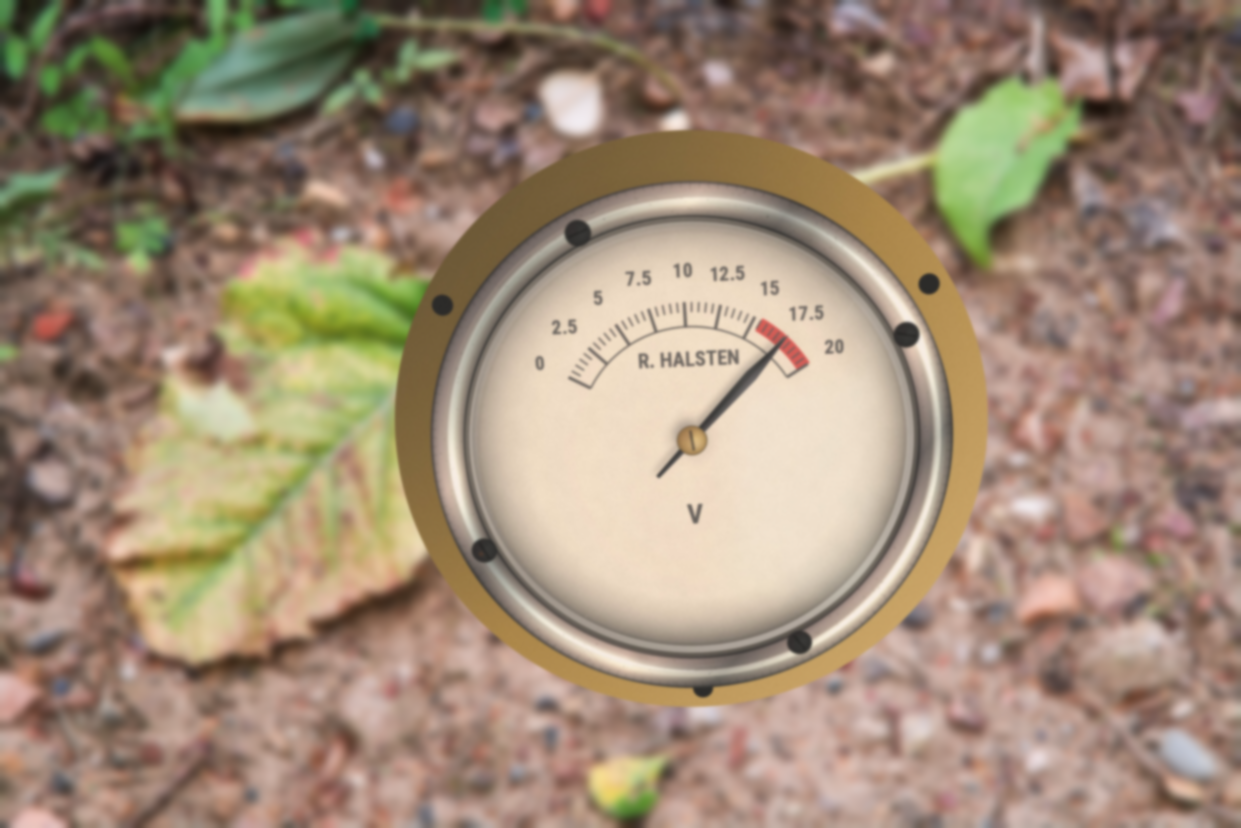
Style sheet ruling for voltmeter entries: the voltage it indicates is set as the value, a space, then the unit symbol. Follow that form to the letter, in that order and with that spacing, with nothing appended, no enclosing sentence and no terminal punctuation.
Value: 17.5 V
